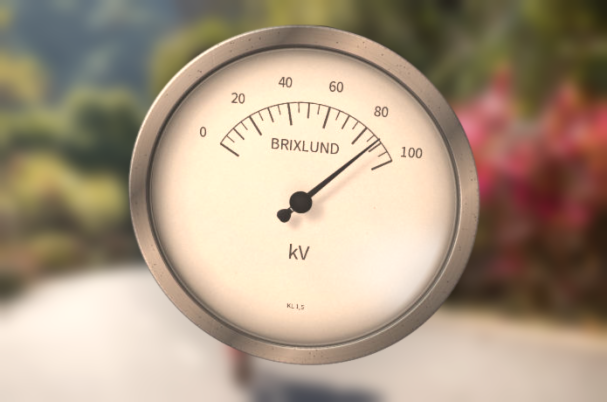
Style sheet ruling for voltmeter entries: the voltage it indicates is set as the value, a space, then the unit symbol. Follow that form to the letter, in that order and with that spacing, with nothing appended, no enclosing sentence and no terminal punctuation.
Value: 87.5 kV
